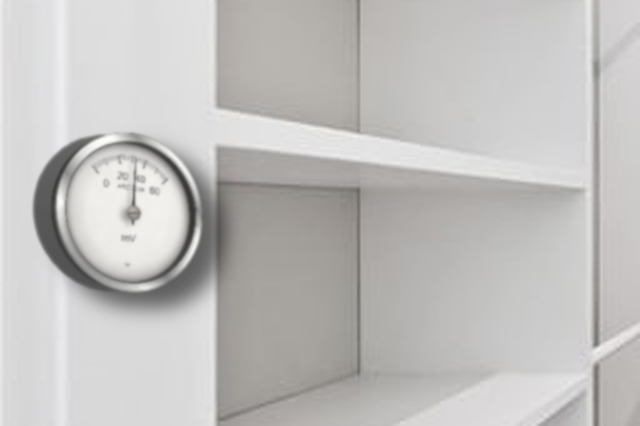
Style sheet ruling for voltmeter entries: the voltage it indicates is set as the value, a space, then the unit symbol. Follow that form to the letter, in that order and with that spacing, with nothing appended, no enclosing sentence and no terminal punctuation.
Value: 30 mV
